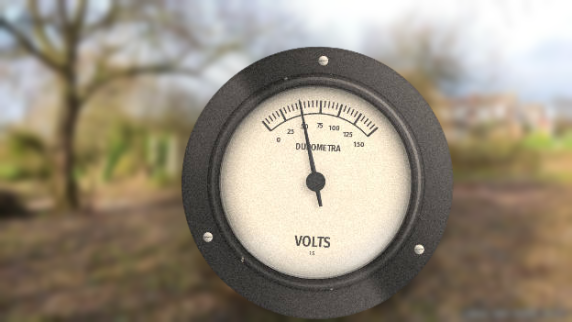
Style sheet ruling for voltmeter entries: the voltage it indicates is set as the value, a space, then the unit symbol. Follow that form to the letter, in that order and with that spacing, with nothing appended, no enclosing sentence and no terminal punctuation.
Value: 50 V
